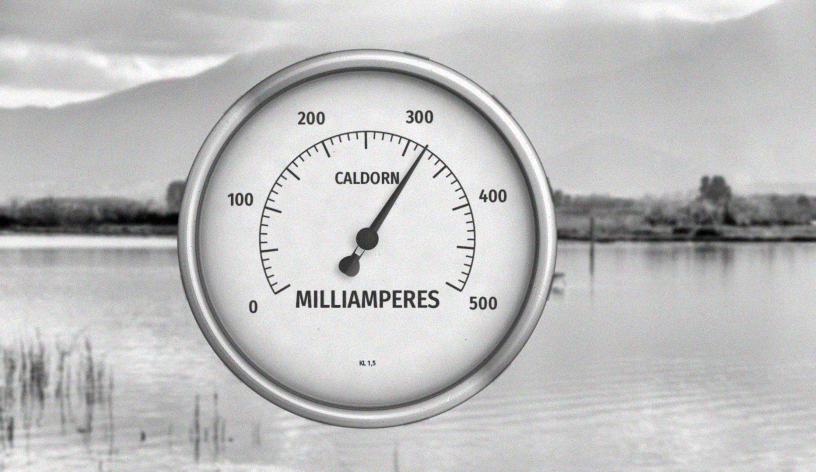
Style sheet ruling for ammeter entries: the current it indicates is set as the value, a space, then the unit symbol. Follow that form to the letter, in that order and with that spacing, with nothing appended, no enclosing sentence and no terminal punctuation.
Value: 320 mA
